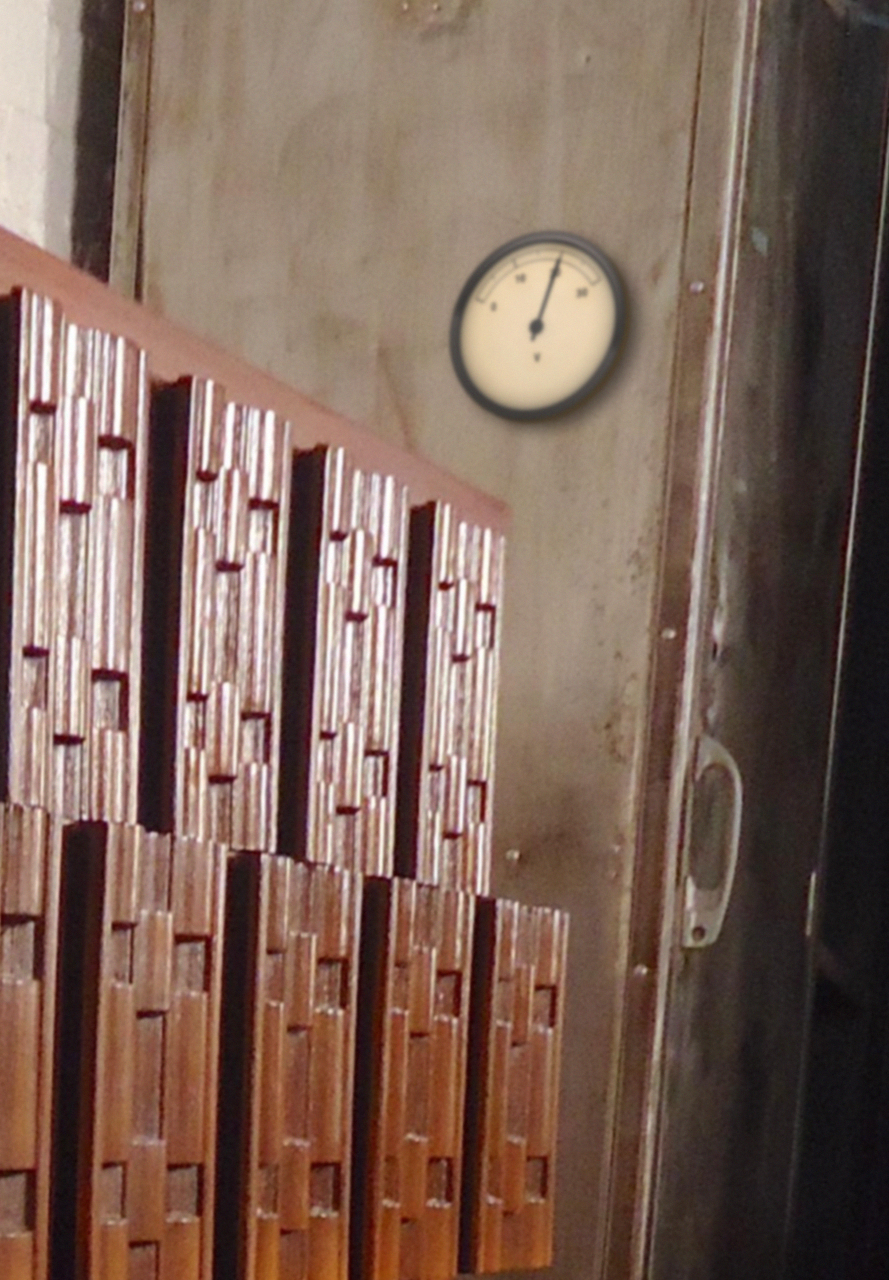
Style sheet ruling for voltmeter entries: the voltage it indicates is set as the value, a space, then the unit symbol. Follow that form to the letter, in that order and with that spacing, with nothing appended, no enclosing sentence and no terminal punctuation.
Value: 20 V
